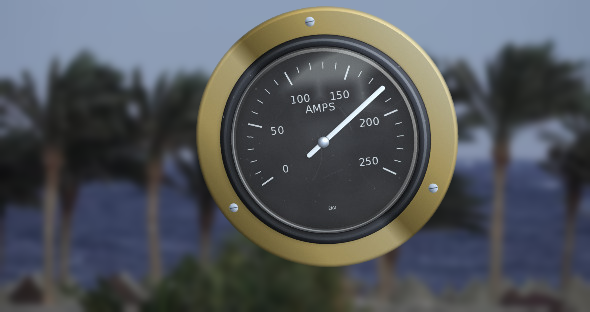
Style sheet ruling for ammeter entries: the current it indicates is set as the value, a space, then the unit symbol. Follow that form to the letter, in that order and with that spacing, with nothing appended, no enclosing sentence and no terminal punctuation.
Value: 180 A
